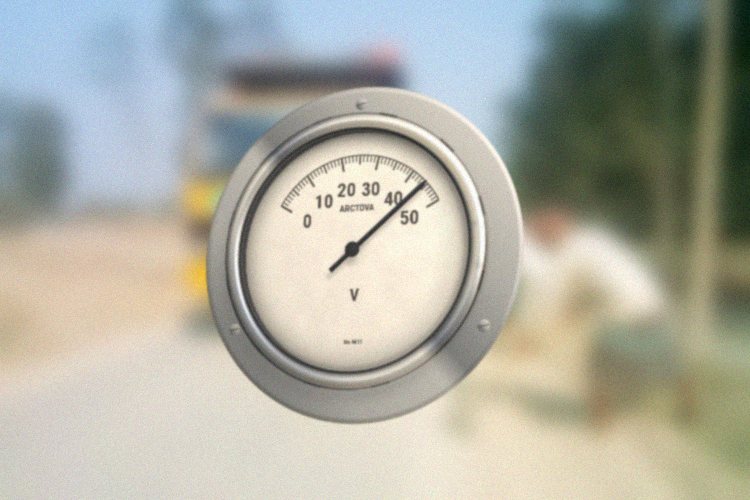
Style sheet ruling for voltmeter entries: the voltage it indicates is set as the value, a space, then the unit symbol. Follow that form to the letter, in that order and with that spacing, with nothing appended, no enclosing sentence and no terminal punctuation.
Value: 45 V
